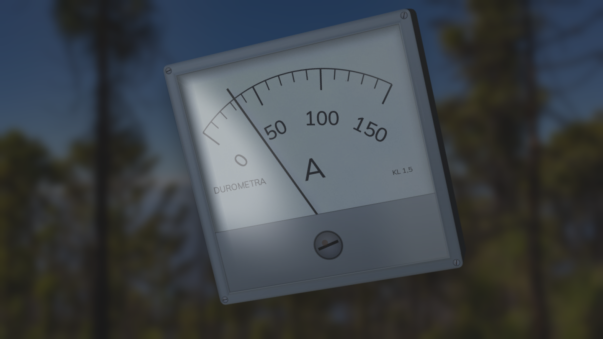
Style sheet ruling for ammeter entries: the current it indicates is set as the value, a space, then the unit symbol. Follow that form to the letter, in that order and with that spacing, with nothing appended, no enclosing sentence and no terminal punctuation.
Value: 35 A
